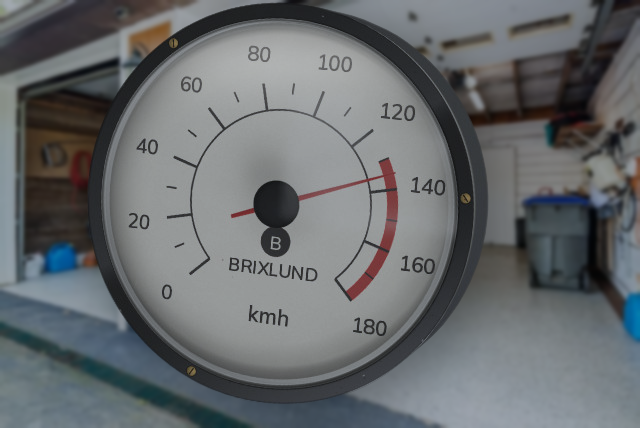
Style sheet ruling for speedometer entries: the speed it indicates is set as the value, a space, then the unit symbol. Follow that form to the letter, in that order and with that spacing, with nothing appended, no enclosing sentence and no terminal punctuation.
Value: 135 km/h
